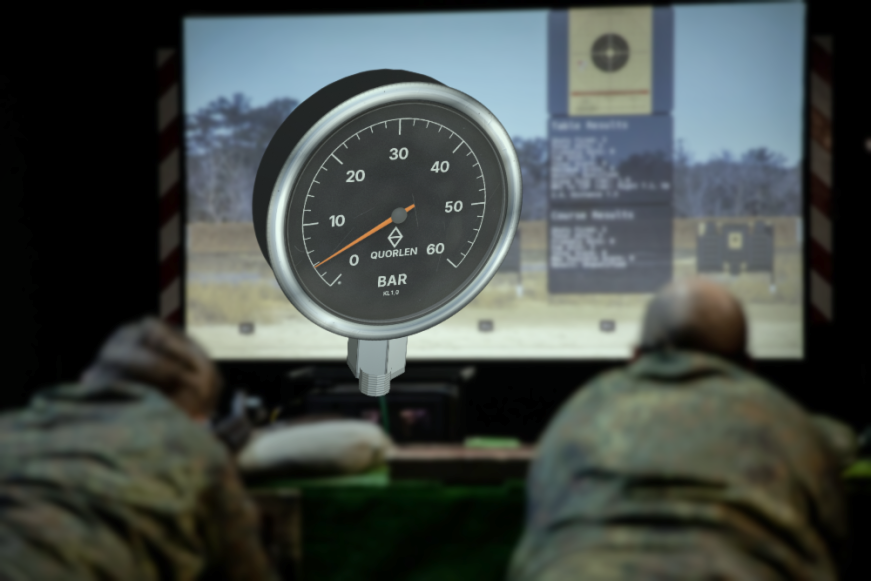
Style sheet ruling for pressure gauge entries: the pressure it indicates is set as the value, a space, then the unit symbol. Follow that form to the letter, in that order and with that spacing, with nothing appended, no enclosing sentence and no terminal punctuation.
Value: 4 bar
